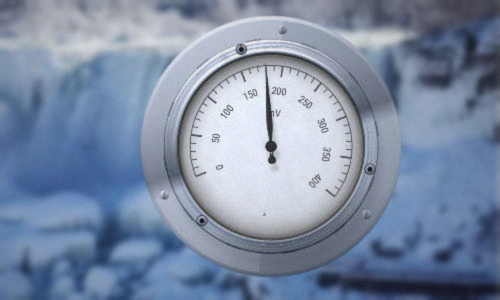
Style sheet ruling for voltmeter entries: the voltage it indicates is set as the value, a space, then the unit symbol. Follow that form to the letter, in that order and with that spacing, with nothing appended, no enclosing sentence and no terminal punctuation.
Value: 180 mV
